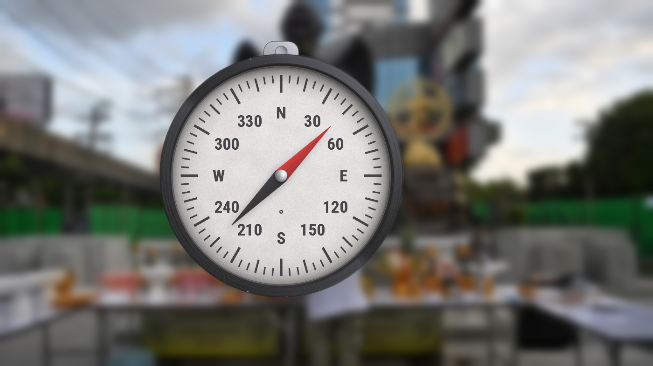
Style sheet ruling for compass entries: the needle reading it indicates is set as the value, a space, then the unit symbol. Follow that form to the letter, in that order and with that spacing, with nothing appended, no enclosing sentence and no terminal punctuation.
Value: 45 °
